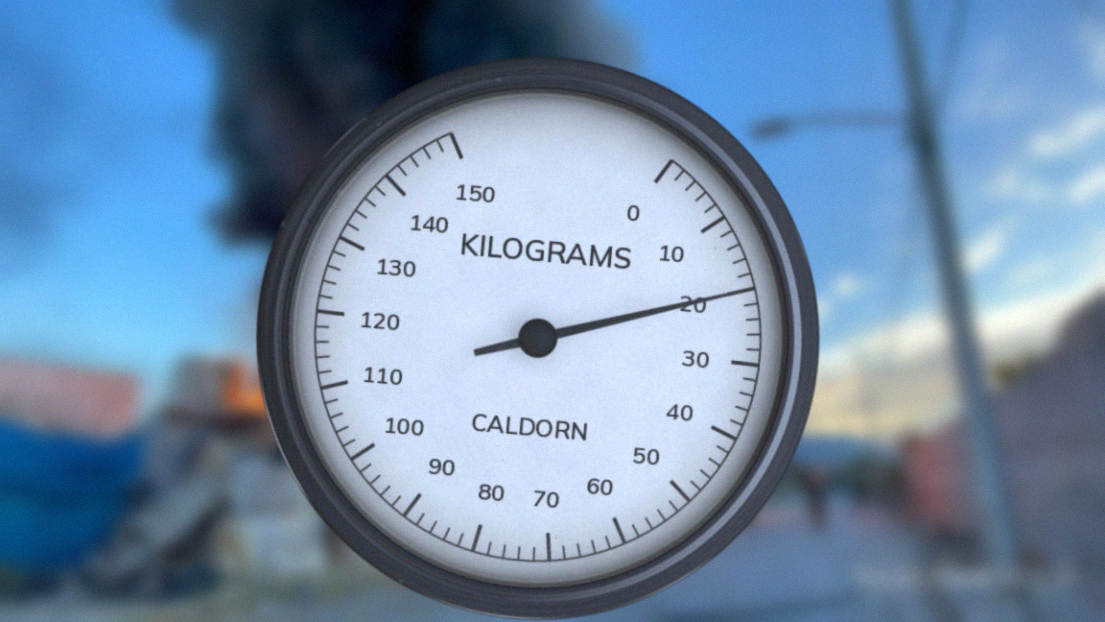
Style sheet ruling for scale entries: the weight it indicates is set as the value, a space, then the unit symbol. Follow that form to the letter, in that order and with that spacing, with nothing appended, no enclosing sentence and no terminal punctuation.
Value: 20 kg
